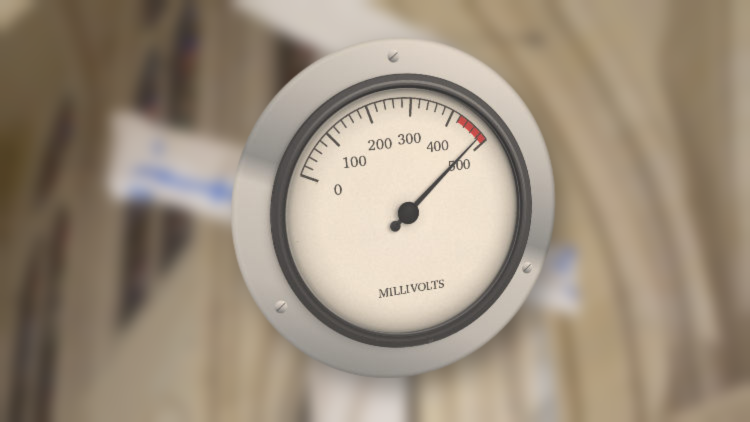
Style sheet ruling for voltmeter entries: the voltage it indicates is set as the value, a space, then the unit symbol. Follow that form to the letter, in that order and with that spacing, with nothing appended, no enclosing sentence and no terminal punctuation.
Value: 480 mV
